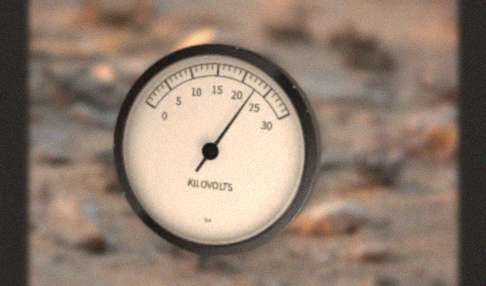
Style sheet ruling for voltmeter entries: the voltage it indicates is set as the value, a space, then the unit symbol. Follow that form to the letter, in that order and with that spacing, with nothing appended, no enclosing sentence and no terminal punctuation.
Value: 23 kV
